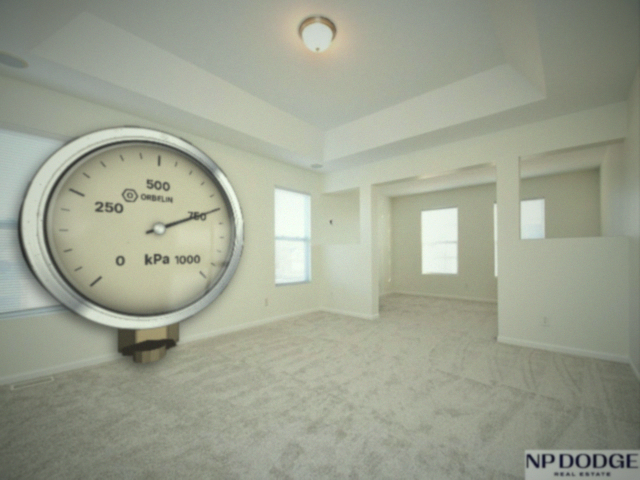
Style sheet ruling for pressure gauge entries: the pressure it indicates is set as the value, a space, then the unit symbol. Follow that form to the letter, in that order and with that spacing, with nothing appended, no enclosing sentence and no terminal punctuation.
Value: 750 kPa
